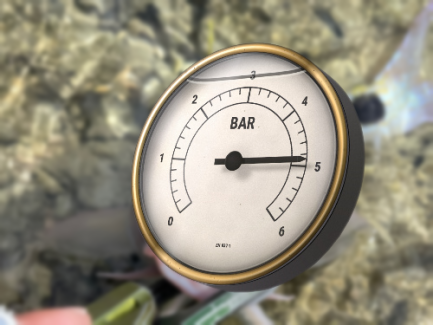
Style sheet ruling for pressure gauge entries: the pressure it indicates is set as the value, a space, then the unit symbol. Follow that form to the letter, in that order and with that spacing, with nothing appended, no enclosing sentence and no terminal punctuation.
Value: 4.9 bar
